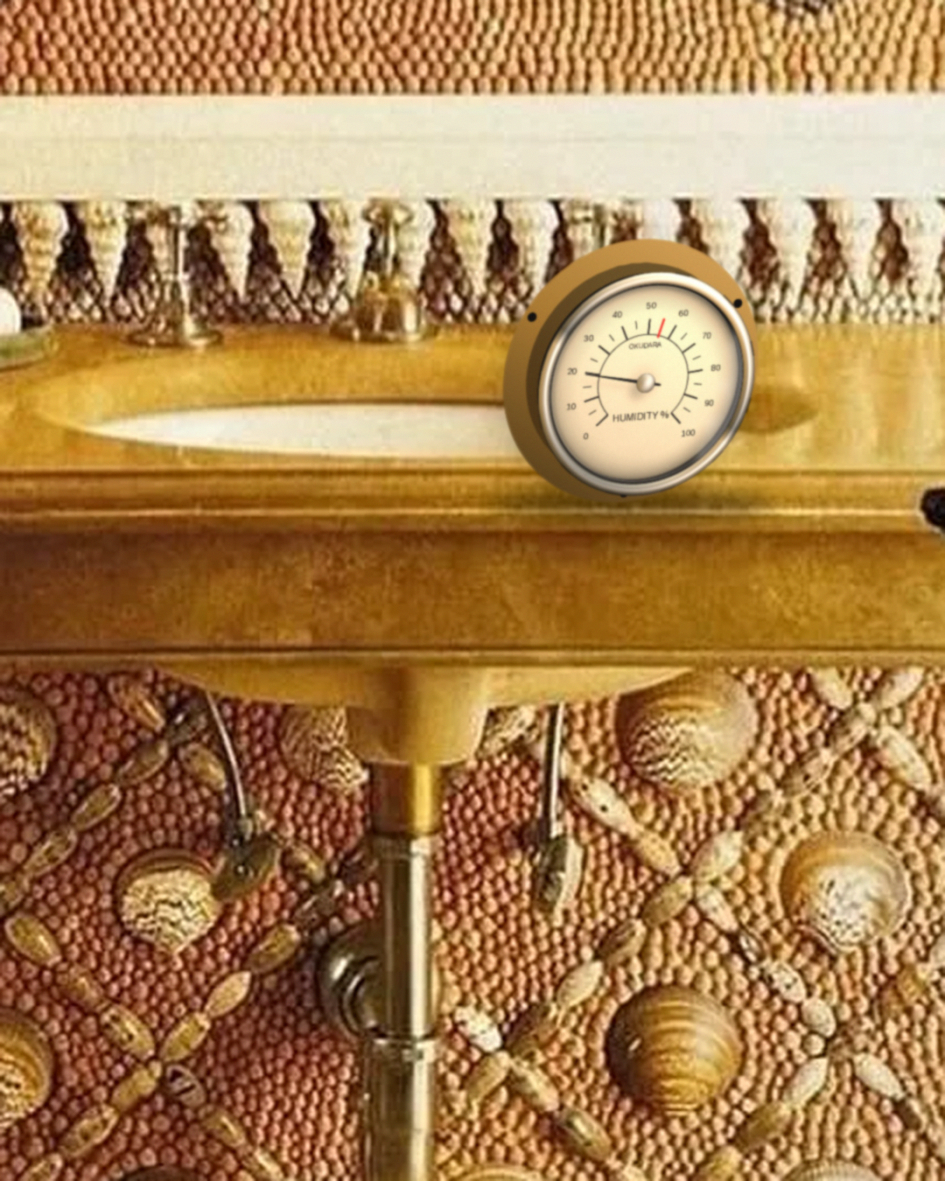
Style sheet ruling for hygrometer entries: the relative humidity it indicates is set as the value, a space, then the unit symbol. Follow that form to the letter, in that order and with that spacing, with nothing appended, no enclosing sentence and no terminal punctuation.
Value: 20 %
